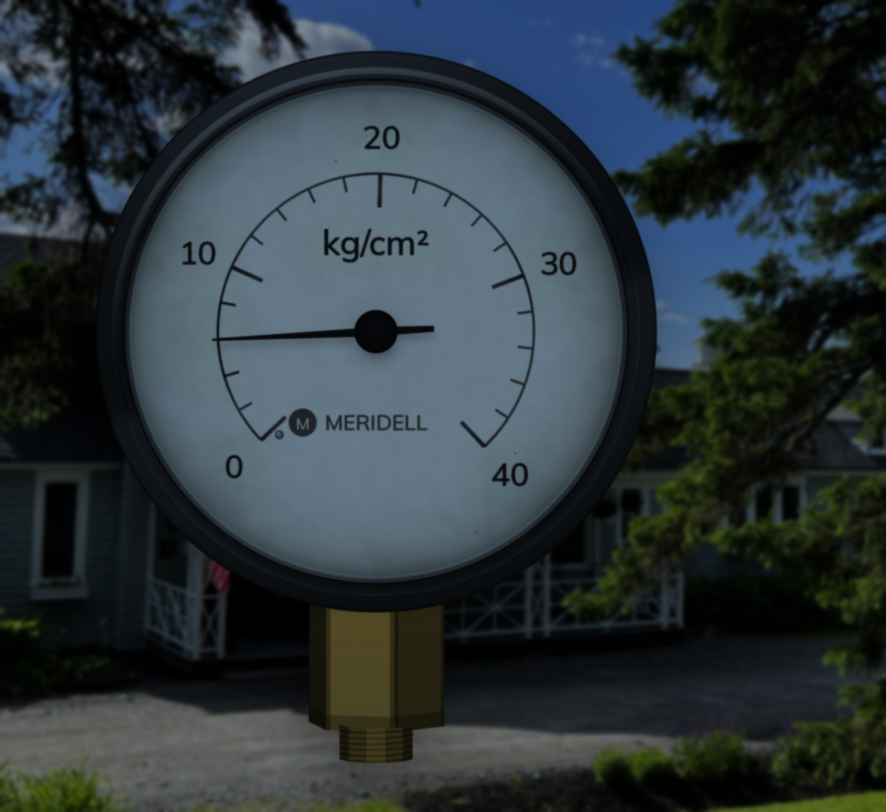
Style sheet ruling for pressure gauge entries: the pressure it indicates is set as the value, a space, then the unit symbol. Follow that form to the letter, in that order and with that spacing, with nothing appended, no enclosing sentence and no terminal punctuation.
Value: 6 kg/cm²
